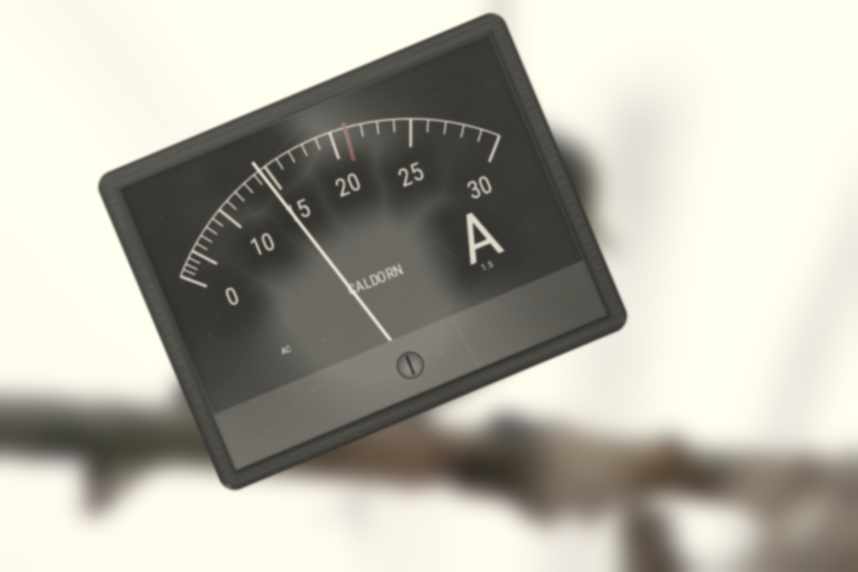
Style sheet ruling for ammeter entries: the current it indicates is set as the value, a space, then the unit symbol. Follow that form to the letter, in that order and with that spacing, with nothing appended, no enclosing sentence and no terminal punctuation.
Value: 14.5 A
